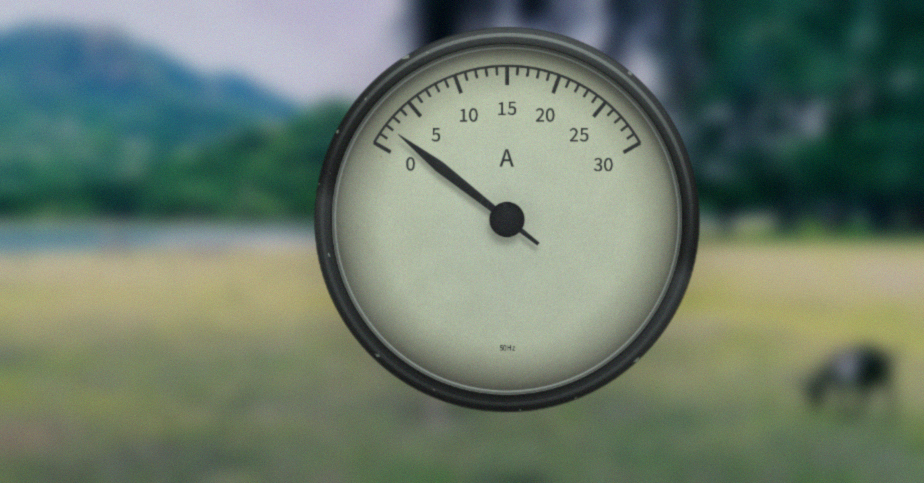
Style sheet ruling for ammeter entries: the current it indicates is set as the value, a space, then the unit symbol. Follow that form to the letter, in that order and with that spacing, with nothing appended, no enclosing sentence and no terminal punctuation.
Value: 2 A
